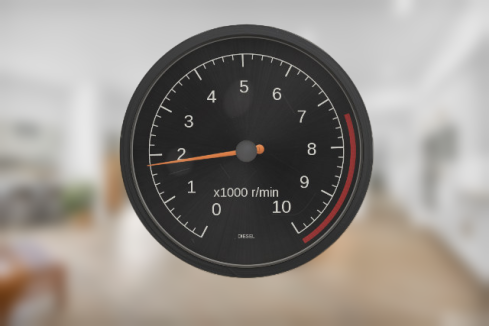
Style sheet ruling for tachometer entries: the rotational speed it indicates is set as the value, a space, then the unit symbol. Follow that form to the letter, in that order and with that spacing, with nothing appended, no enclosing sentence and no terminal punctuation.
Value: 1800 rpm
